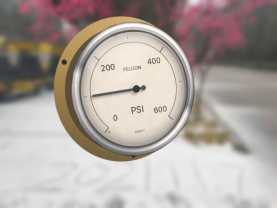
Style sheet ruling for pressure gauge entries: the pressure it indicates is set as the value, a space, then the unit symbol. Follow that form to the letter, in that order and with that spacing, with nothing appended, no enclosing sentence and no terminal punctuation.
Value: 100 psi
